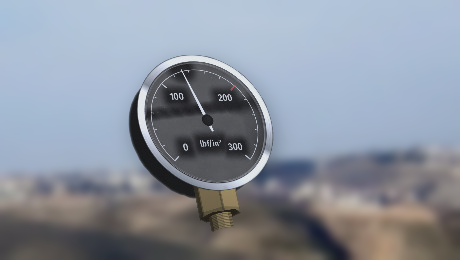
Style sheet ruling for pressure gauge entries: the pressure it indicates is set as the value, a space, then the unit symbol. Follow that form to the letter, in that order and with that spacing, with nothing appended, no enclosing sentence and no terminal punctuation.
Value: 130 psi
